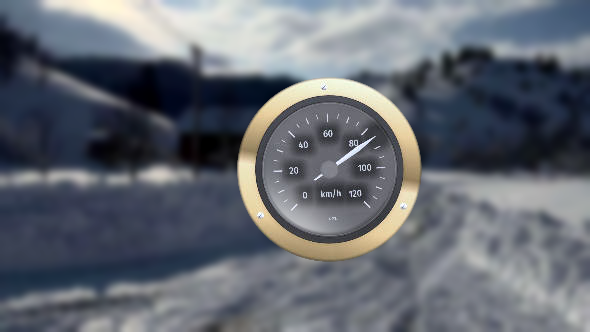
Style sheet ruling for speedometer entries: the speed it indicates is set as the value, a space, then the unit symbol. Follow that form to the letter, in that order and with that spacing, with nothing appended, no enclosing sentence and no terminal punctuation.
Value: 85 km/h
